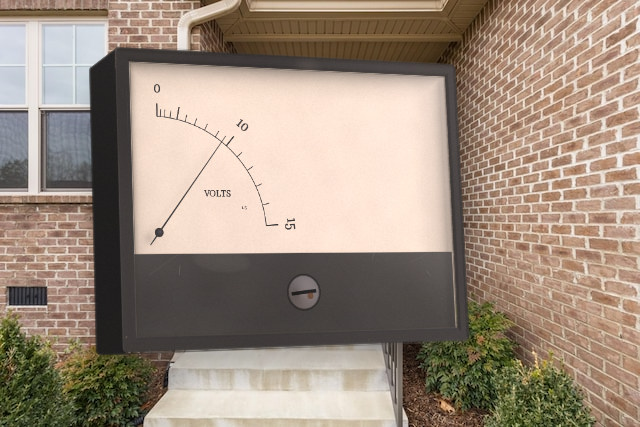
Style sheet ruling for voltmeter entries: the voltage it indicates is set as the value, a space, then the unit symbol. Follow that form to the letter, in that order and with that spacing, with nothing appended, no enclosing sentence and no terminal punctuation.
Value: 9.5 V
